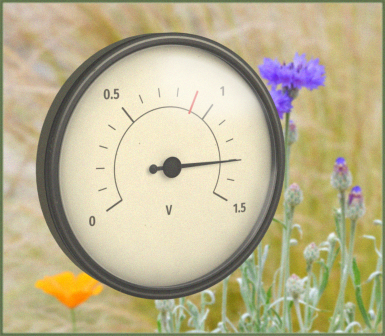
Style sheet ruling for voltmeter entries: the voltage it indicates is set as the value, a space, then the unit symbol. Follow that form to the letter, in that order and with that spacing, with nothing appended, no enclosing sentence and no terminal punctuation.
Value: 1.3 V
